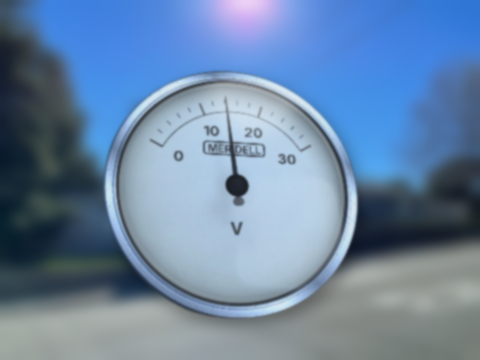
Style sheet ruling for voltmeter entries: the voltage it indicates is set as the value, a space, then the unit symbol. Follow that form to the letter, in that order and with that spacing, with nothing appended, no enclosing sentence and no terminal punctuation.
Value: 14 V
